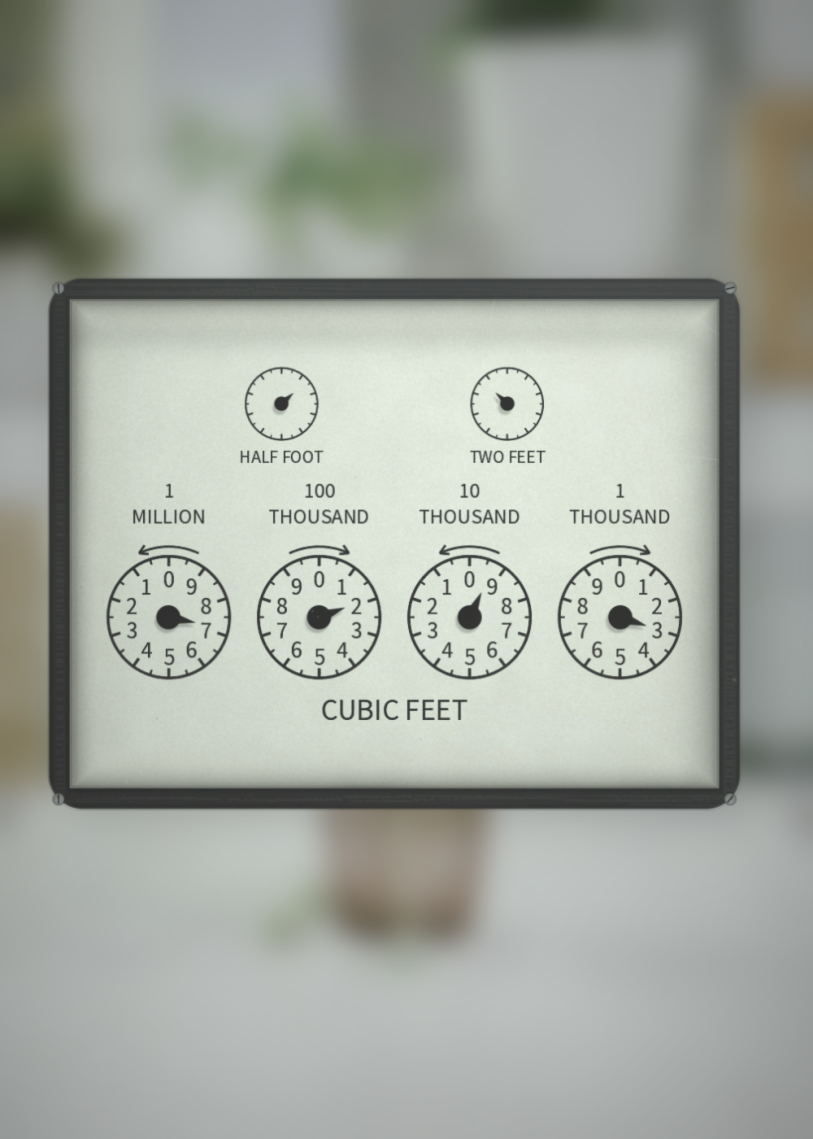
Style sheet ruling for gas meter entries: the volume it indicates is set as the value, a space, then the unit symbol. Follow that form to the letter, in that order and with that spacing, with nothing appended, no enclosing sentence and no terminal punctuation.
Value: 719300 ft³
